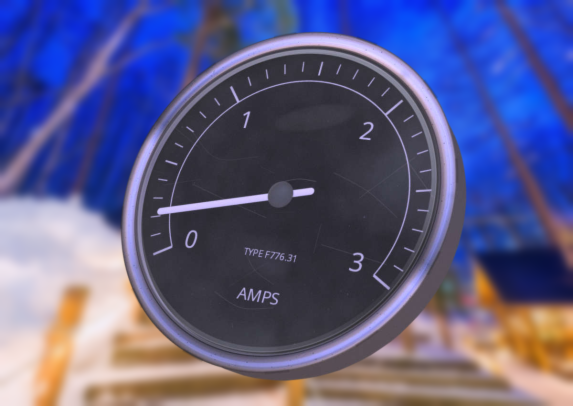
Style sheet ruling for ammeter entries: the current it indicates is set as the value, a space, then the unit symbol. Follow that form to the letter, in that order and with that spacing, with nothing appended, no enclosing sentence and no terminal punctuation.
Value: 0.2 A
